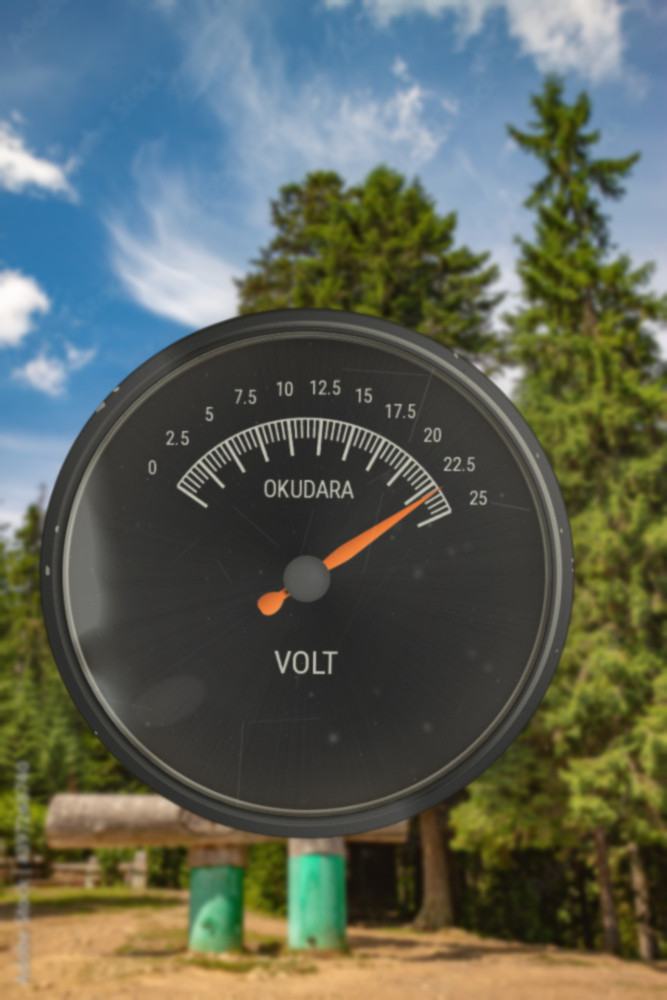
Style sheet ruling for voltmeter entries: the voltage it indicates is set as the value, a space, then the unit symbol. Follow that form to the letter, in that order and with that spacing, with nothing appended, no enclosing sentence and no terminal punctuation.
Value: 23 V
